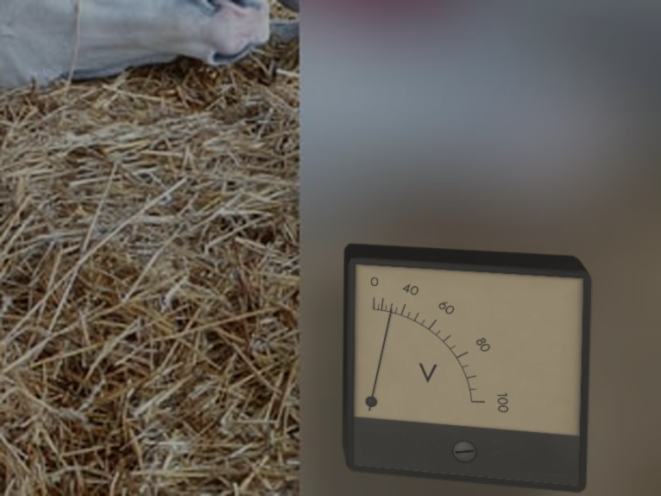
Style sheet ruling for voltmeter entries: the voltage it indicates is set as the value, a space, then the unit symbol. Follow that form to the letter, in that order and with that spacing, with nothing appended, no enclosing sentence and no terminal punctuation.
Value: 30 V
